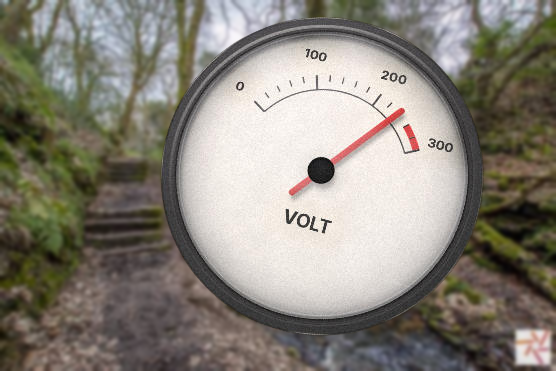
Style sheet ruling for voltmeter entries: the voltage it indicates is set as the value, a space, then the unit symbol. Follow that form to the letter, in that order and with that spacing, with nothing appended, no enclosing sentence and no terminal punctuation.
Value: 240 V
